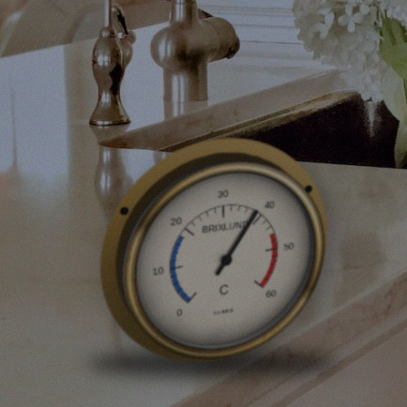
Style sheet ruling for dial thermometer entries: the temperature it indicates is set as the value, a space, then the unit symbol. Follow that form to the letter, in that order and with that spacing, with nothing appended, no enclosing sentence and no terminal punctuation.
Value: 38 °C
